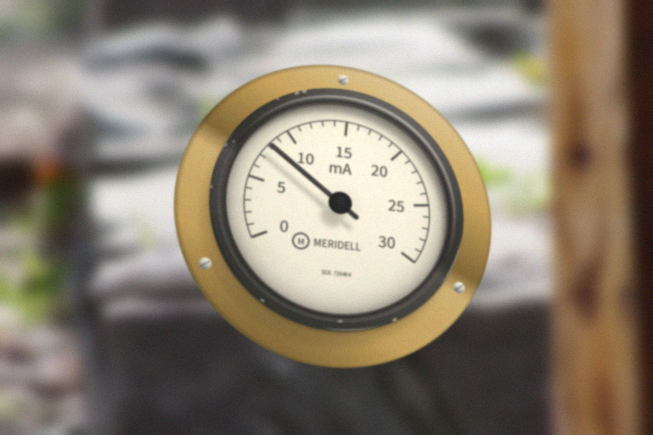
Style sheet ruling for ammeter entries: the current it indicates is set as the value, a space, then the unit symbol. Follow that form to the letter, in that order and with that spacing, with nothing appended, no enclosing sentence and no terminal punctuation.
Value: 8 mA
